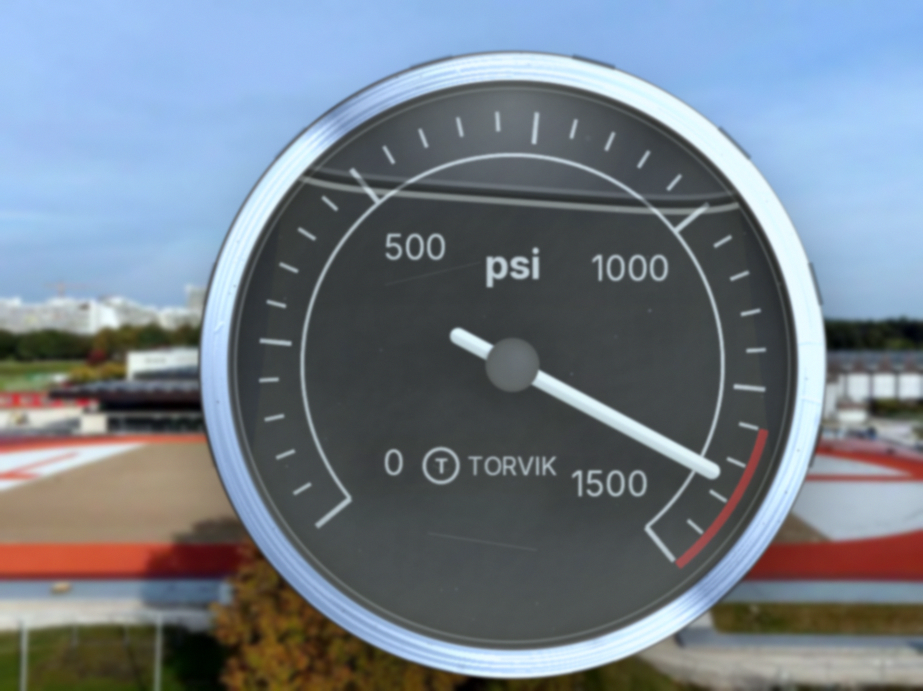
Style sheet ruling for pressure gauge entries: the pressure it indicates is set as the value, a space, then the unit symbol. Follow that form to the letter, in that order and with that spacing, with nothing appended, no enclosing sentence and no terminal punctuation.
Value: 1375 psi
